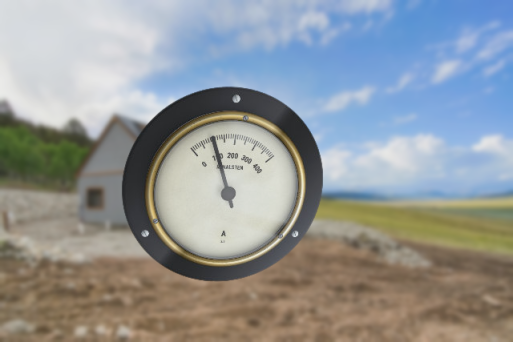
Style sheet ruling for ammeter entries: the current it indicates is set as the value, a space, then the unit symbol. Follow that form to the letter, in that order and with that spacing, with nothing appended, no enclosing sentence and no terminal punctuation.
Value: 100 A
